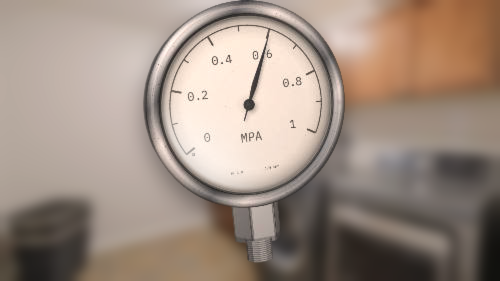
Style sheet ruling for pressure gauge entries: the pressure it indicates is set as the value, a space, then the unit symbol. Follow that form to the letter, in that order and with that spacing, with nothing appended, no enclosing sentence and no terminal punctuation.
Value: 0.6 MPa
